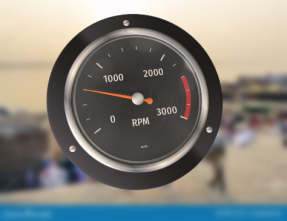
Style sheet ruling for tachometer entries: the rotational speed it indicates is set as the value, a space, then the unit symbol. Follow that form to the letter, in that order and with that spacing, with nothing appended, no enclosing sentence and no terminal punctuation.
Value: 600 rpm
